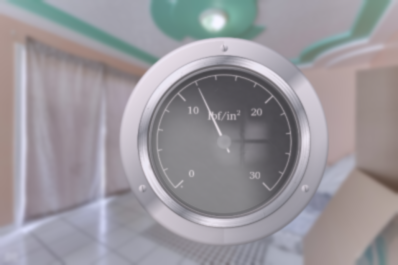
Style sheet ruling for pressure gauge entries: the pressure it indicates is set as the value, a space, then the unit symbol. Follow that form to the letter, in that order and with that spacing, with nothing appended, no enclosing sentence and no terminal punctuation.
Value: 12 psi
